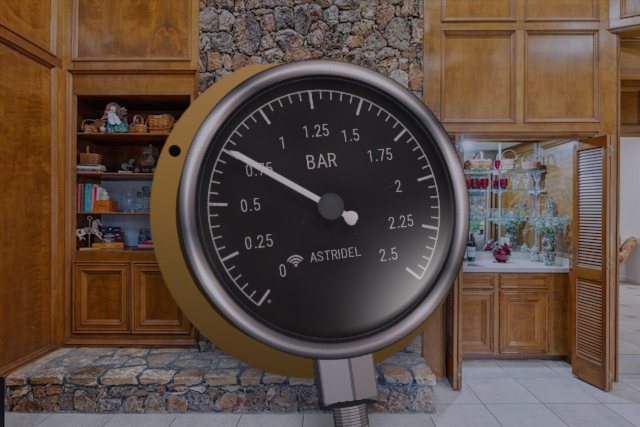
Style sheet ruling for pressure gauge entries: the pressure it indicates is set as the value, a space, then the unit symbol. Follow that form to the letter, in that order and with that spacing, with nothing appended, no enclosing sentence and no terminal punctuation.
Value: 0.75 bar
